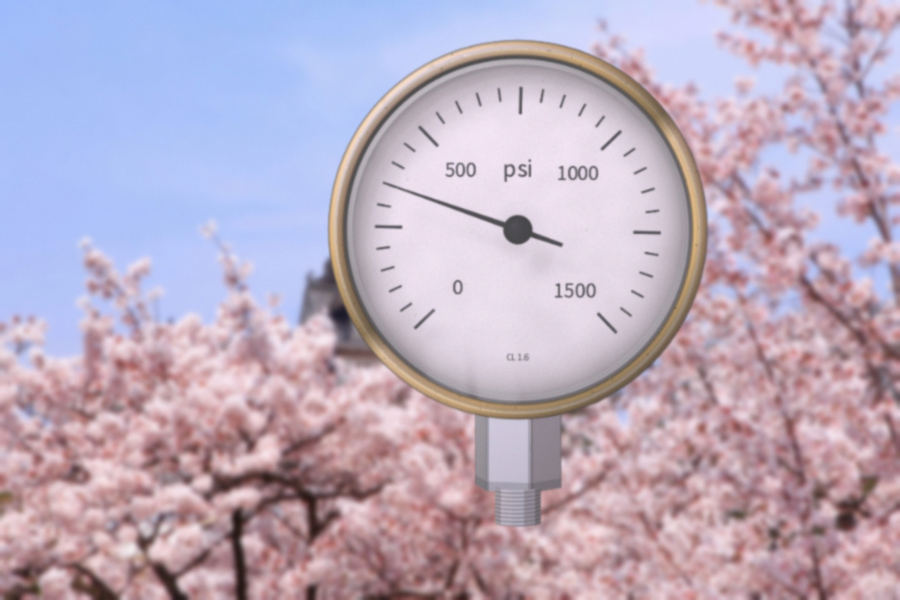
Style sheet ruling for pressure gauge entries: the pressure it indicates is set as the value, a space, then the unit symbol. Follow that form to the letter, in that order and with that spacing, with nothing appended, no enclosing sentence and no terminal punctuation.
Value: 350 psi
